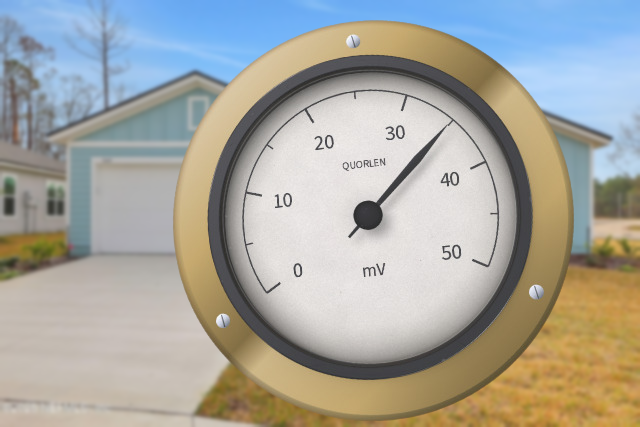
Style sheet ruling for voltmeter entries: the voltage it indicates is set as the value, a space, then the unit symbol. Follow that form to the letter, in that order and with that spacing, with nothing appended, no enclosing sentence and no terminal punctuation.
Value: 35 mV
